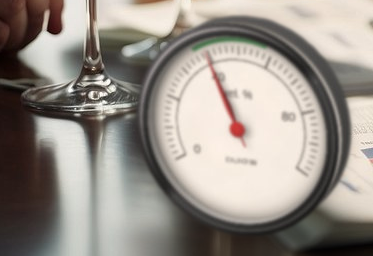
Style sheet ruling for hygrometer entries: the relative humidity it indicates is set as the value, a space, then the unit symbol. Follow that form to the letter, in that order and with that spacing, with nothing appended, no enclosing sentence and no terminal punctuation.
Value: 40 %
